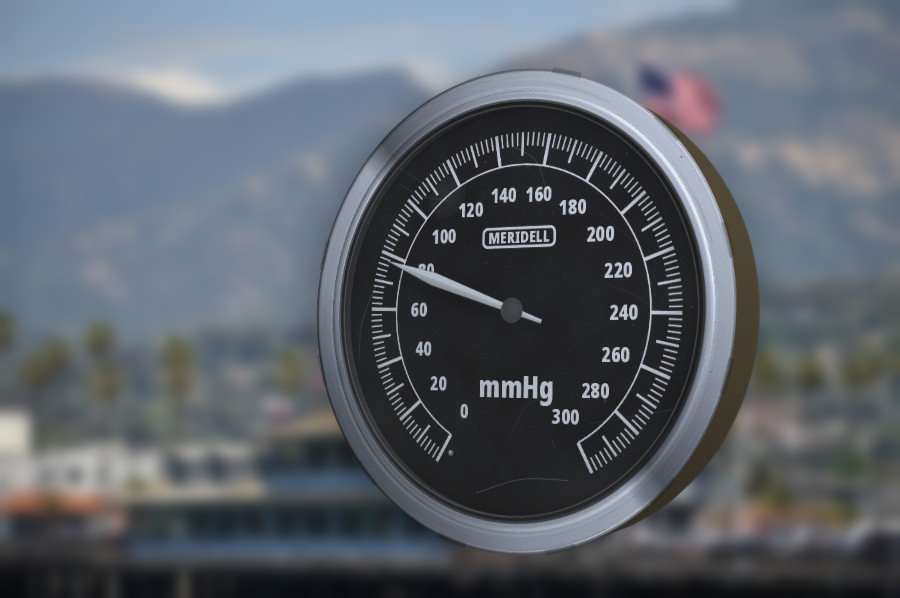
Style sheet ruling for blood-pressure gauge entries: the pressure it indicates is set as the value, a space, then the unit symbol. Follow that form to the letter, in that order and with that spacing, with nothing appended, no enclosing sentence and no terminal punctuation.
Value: 78 mmHg
